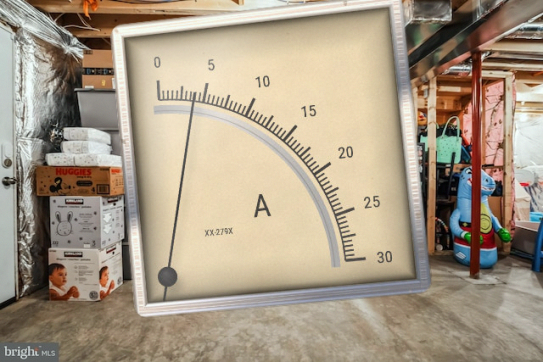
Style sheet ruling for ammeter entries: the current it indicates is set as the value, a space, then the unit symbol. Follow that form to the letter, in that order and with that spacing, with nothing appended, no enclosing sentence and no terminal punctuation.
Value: 4 A
